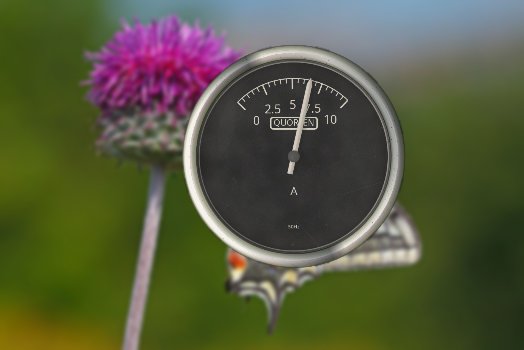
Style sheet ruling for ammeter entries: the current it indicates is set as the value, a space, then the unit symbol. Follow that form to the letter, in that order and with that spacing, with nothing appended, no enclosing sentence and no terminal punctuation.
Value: 6.5 A
